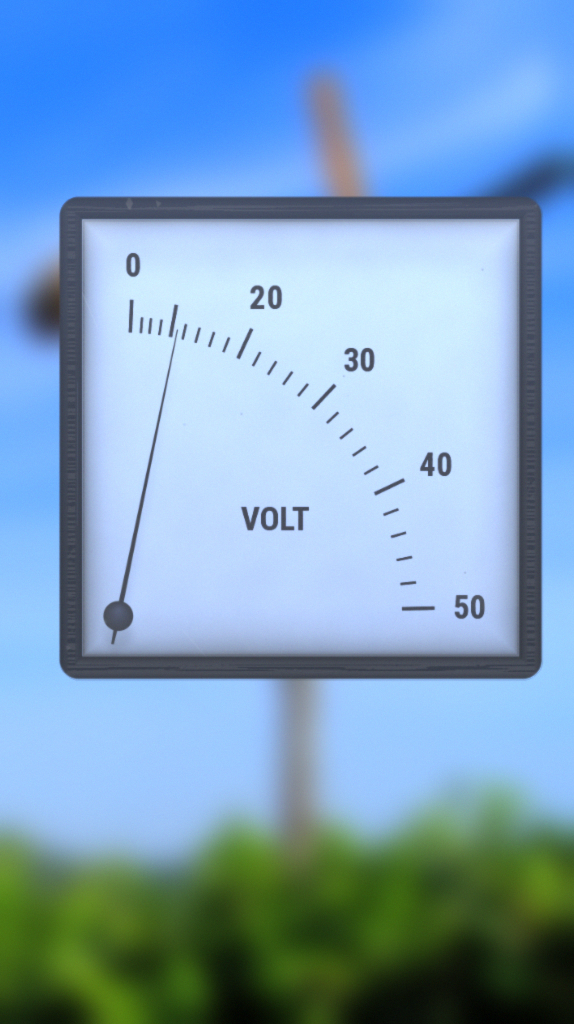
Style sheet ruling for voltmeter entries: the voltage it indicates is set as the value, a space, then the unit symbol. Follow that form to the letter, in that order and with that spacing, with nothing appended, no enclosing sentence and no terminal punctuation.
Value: 11 V
